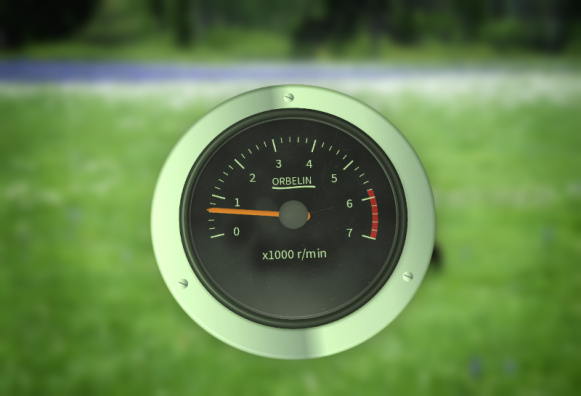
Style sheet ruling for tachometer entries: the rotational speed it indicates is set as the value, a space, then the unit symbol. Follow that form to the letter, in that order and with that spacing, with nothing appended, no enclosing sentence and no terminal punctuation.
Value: 600 rpm
